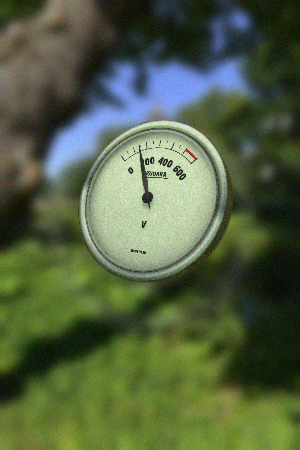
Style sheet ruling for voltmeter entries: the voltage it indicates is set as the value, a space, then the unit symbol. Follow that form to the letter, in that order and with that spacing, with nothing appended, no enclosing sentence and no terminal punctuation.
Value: 150 V
